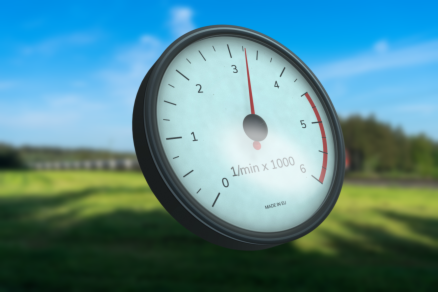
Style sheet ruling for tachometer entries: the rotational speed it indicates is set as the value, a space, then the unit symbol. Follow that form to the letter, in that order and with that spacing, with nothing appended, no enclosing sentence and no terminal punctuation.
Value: 3250 rpm
